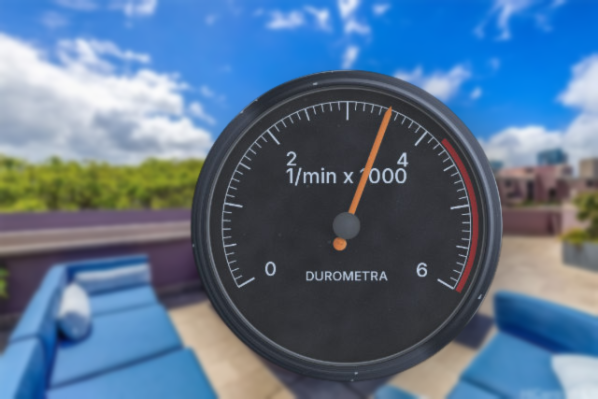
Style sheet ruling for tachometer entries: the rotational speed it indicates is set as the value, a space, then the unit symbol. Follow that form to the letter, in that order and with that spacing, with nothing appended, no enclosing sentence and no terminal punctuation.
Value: 3500 rpm
